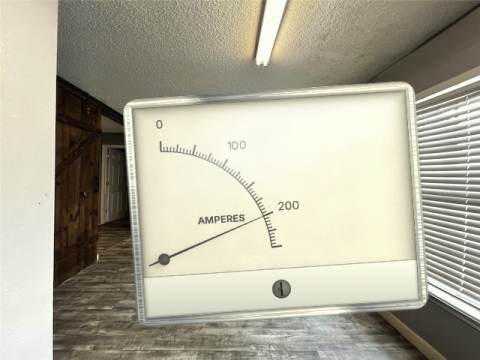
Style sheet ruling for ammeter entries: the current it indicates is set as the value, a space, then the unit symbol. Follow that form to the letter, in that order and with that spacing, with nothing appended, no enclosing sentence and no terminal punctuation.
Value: 200 A
